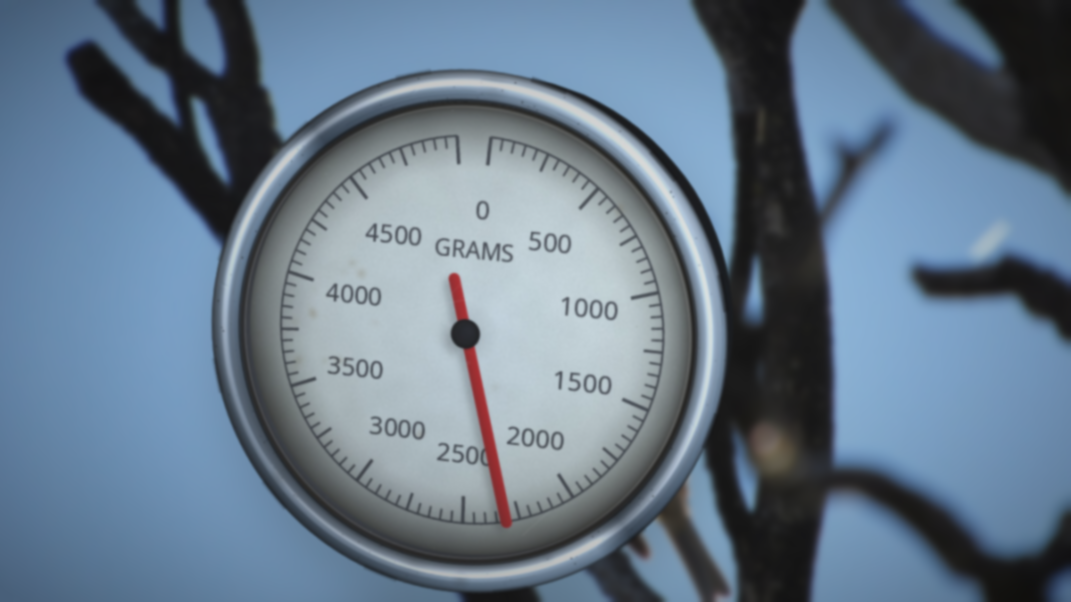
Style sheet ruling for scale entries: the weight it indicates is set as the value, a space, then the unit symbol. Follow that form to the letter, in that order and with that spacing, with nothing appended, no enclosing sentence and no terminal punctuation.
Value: 2300 g
